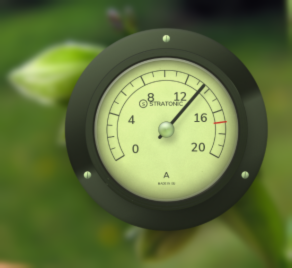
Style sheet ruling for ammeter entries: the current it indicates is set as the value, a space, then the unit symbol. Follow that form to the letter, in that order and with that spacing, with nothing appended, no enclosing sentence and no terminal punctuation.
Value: 13.5 A
